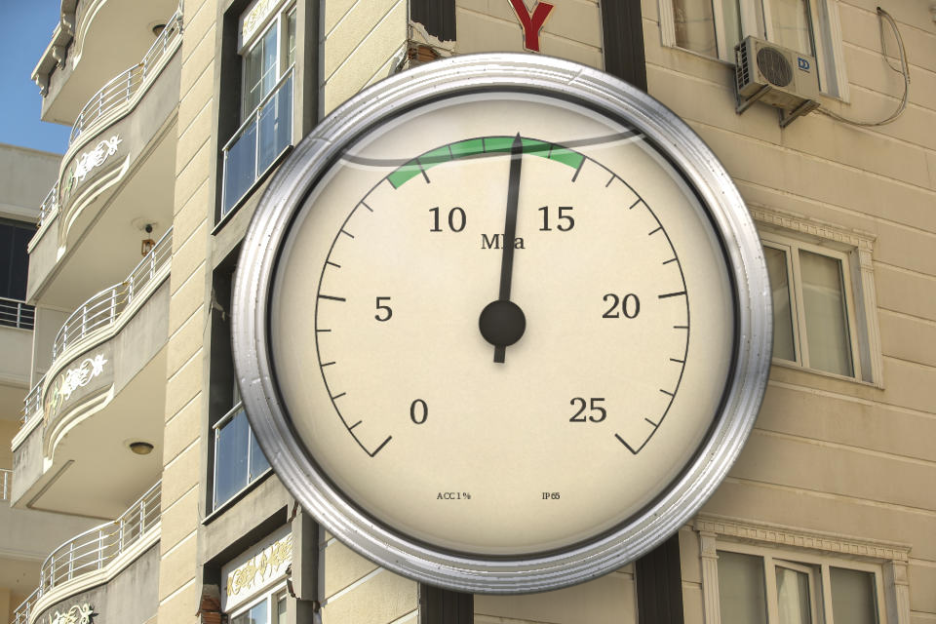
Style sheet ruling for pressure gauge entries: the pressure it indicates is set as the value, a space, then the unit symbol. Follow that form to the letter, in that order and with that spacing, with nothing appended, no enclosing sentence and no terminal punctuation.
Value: 13 MPa
